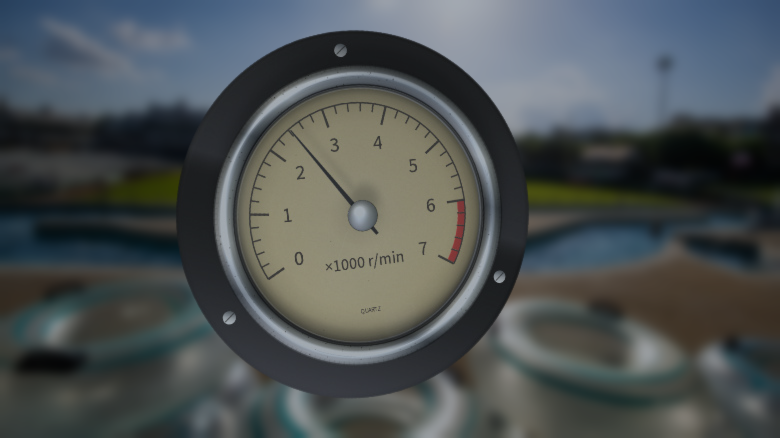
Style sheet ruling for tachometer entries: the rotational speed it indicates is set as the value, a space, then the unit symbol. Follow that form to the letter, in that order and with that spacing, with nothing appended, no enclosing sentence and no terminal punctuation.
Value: 2400 rpm
